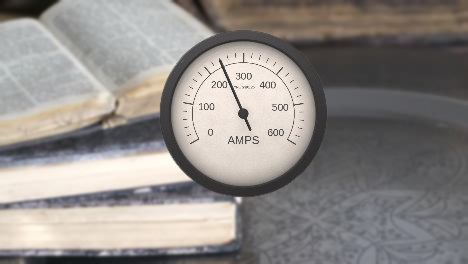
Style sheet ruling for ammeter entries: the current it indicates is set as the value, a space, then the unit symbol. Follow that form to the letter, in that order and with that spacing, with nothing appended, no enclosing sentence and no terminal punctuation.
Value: 240 A
